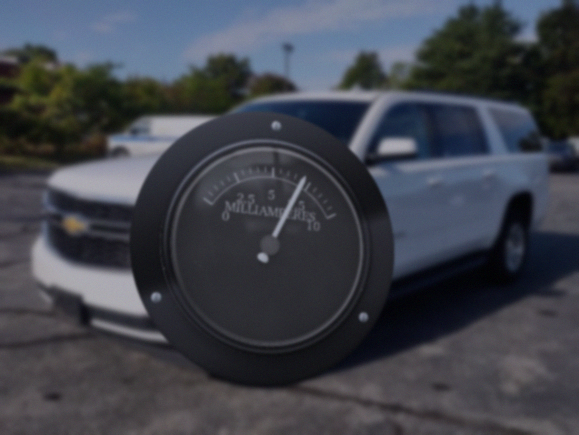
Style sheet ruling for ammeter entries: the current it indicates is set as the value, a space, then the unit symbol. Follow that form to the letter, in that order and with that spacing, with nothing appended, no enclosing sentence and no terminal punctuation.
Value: 7 mA
